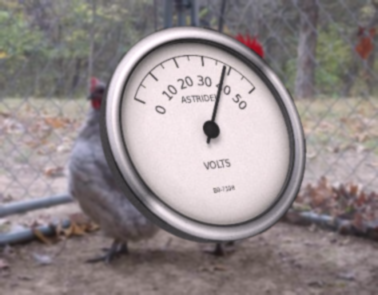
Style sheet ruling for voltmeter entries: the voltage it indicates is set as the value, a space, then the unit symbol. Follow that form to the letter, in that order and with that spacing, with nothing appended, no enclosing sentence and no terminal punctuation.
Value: 37.5 V
